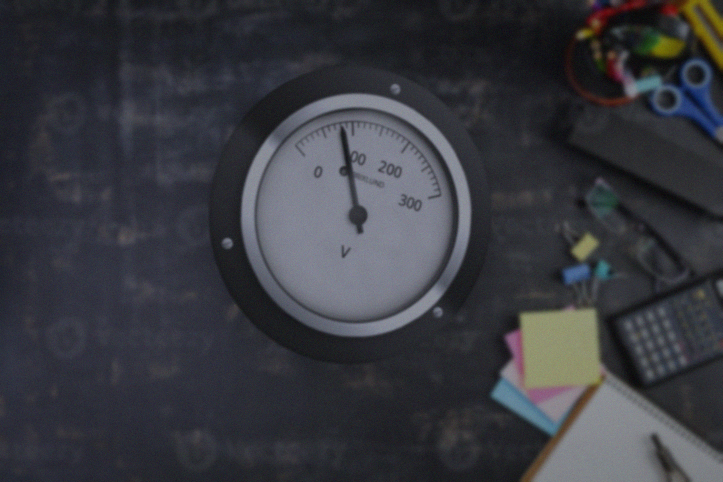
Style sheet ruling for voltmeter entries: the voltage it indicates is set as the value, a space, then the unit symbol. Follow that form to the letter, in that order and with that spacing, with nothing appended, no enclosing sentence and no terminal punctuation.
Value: 80 V
